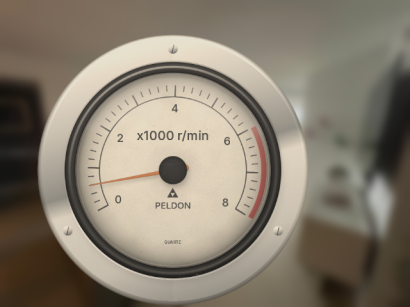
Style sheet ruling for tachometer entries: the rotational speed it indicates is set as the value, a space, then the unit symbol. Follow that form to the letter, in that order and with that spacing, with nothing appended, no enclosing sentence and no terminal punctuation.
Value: 600 rpm
